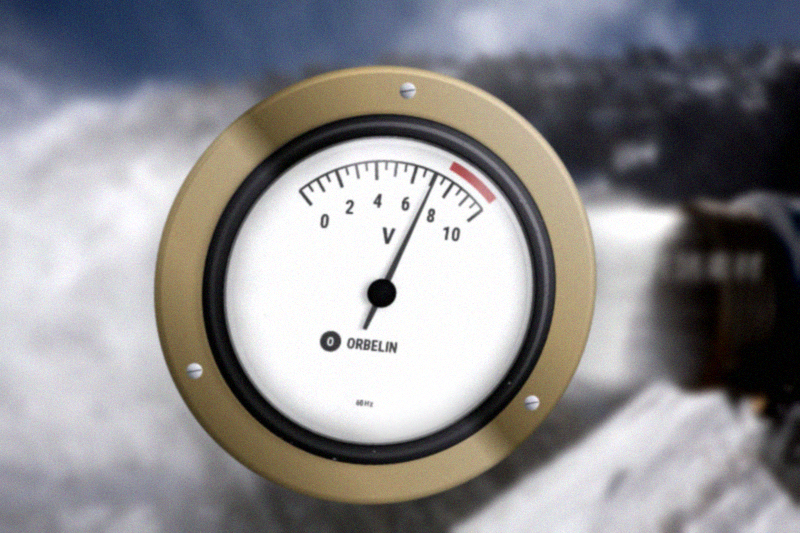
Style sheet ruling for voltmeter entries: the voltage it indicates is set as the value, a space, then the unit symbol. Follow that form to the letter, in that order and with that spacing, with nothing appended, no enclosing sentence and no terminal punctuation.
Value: 7 V
